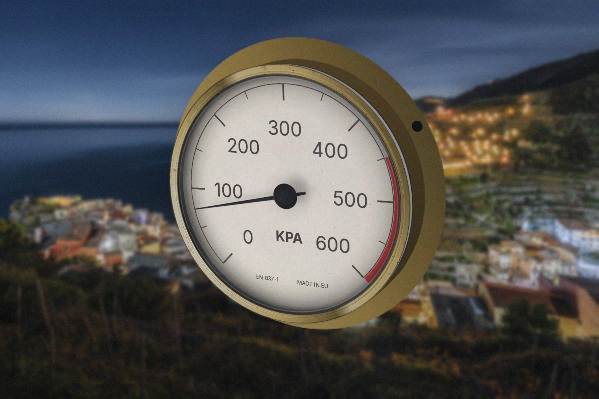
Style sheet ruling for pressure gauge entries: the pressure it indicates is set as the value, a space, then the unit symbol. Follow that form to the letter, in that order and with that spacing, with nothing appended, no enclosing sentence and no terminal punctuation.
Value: 75 kPa
